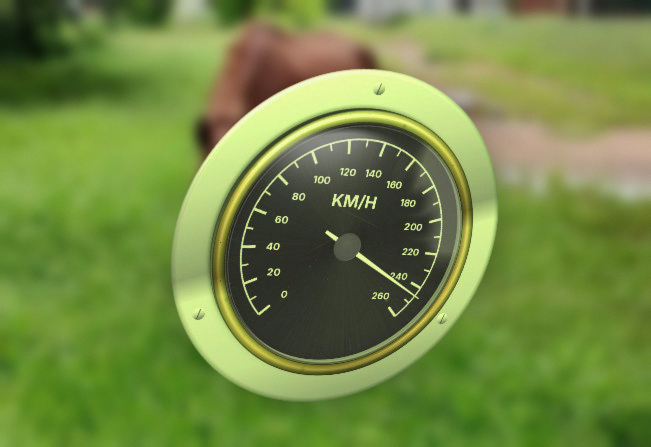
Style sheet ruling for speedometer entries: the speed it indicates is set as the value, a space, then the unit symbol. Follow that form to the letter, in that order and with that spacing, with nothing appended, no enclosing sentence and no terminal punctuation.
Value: 245 km/h
